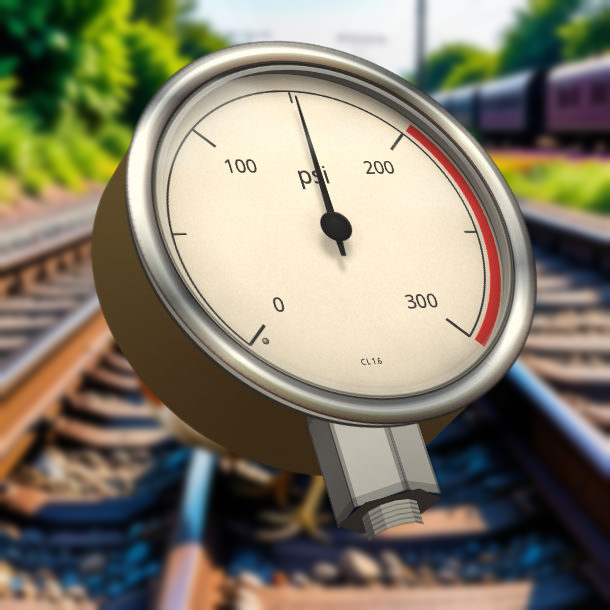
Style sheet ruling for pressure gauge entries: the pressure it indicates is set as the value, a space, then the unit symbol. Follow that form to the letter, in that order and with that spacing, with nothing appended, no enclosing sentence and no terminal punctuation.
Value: 150 psi
